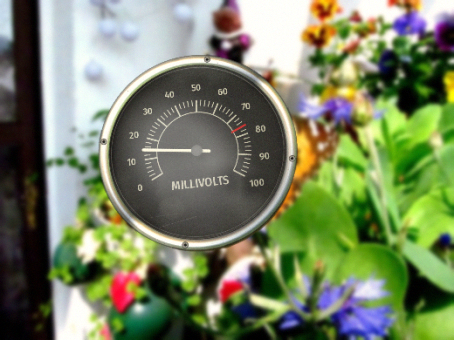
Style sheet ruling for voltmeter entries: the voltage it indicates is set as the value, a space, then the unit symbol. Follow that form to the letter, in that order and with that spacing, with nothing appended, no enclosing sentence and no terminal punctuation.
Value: 14 mV
